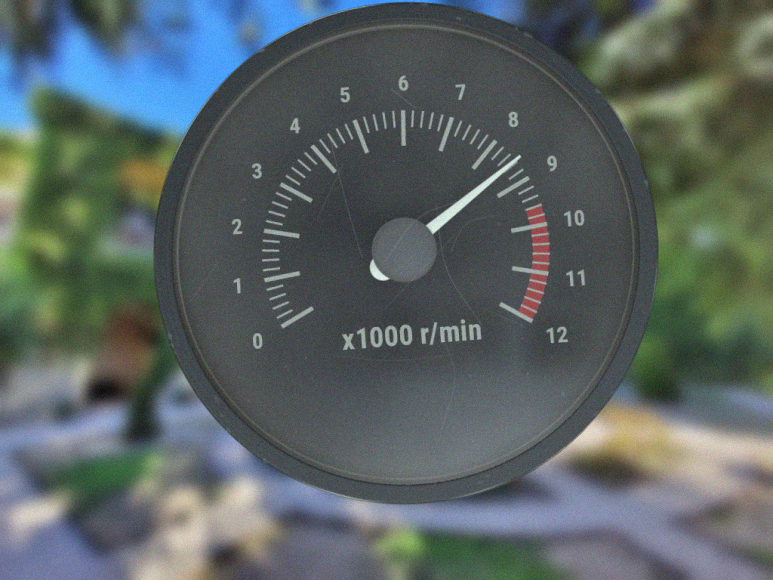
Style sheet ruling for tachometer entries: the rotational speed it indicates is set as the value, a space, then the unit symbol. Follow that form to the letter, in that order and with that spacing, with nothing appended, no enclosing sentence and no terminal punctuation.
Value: 8600 rpm
